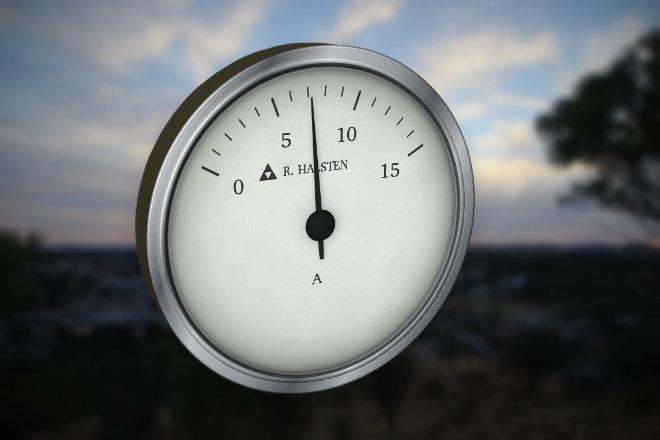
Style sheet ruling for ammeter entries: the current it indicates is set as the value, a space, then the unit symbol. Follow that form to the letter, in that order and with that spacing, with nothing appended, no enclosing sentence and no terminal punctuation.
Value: 7 A
